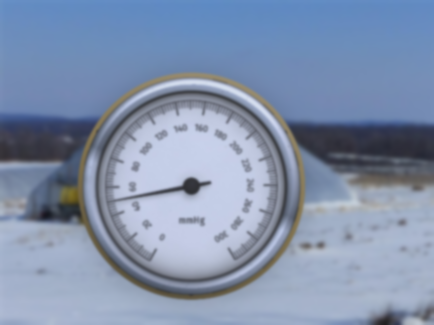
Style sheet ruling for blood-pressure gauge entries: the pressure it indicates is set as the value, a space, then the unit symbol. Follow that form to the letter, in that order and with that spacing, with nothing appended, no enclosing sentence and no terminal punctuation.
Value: 50 mmHg
